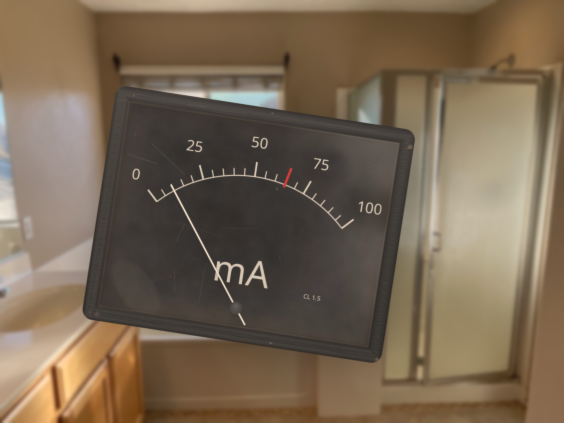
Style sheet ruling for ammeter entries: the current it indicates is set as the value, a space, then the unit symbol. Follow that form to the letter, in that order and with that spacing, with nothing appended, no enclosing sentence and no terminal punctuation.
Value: 10 mA
